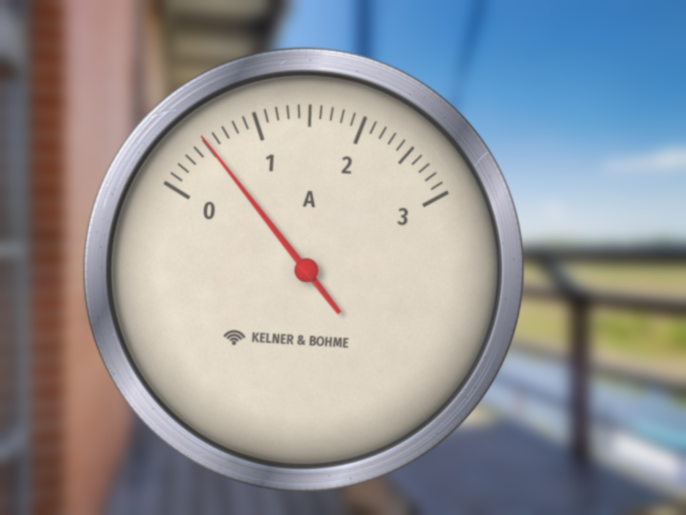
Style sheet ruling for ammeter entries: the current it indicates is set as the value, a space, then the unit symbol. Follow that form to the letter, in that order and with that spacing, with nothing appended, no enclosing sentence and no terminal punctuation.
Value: 0.5 A
